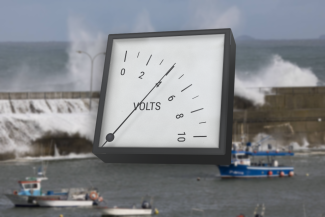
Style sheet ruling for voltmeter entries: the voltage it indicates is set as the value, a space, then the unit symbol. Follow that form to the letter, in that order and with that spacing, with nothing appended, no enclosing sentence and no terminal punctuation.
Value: 4 V
